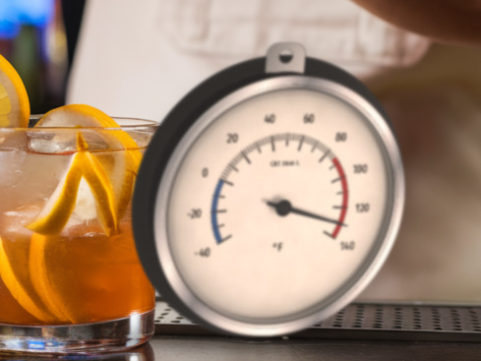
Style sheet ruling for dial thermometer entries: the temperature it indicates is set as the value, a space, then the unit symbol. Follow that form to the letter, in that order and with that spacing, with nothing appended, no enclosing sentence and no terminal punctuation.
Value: 130 °F
